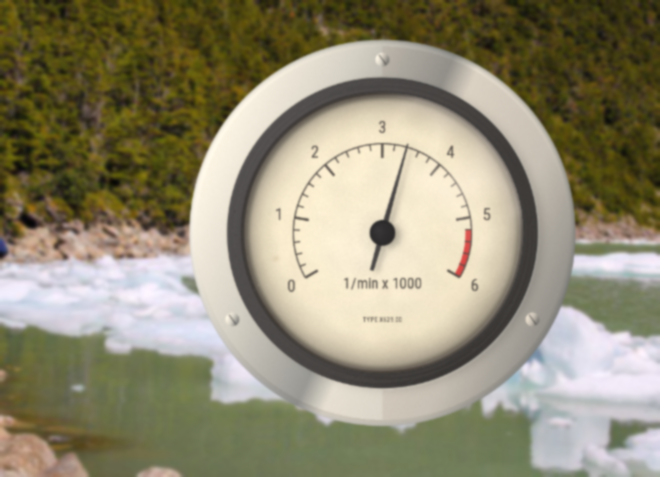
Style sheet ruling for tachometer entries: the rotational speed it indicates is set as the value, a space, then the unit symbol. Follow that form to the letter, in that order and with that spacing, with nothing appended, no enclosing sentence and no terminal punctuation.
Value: 3400 rpm
